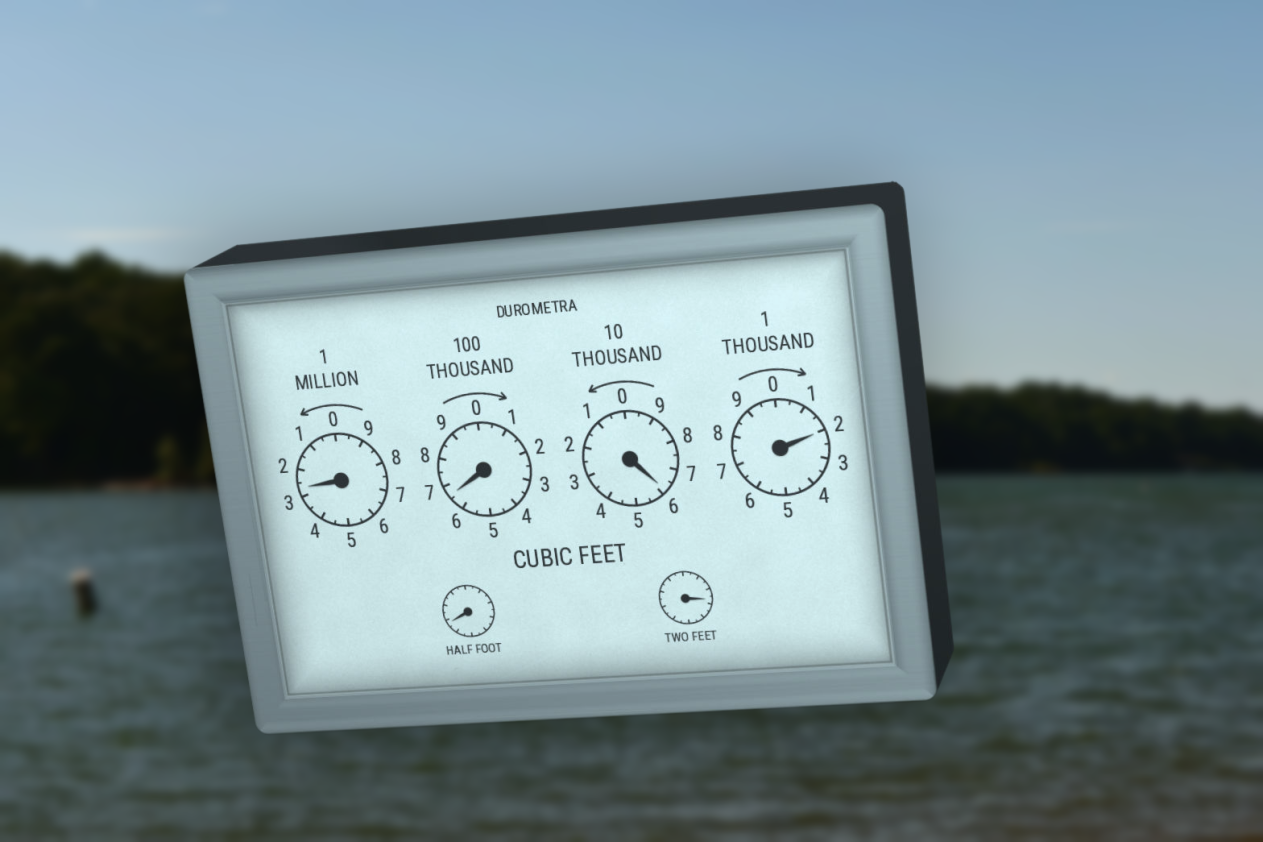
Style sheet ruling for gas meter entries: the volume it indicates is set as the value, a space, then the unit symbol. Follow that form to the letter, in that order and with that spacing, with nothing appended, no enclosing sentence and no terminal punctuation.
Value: 266200 ft³
